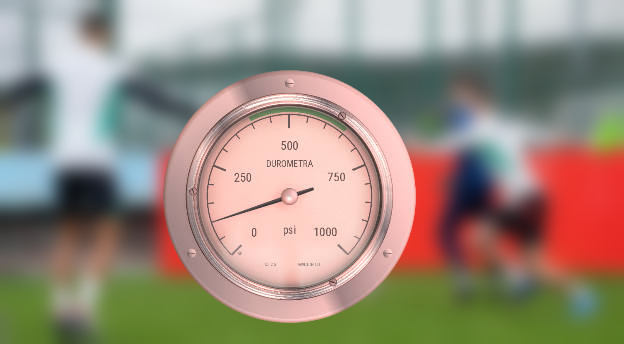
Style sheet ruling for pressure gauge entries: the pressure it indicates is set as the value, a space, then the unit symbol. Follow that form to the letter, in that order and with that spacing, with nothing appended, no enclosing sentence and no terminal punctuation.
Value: 100 psi
